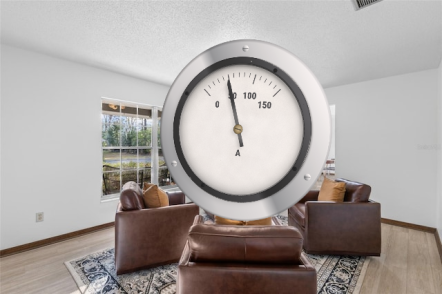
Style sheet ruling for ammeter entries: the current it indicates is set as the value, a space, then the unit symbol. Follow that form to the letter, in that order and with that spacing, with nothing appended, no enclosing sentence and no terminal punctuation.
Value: 50 A
